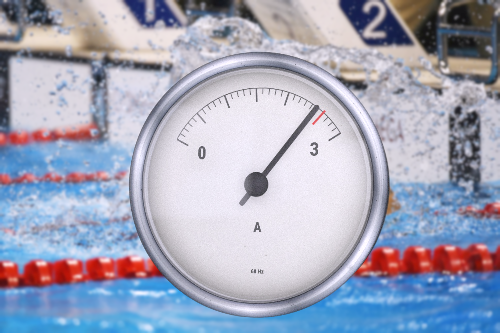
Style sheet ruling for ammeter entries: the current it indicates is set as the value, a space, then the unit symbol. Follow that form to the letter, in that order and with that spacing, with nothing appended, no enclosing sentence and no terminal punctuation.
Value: 2.5 A
